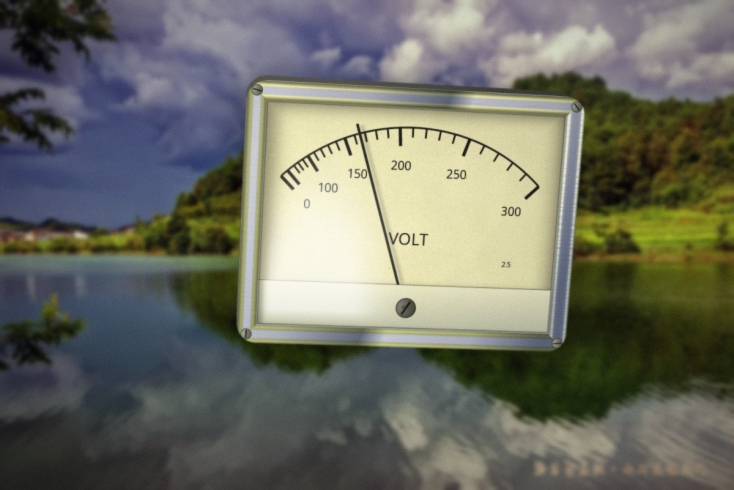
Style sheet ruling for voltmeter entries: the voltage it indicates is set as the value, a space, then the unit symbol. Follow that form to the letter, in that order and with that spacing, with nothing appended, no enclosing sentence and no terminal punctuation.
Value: 165 V
